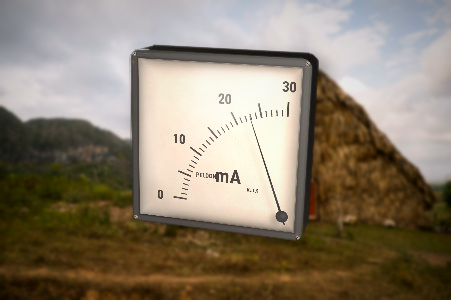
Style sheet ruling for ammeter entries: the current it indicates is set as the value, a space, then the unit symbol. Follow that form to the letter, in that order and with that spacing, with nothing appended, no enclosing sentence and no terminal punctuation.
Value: 23 mA
